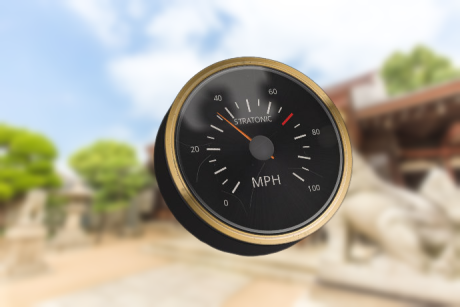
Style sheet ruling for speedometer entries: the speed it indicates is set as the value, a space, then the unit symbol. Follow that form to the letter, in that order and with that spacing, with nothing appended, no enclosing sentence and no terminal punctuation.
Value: 35 mph
